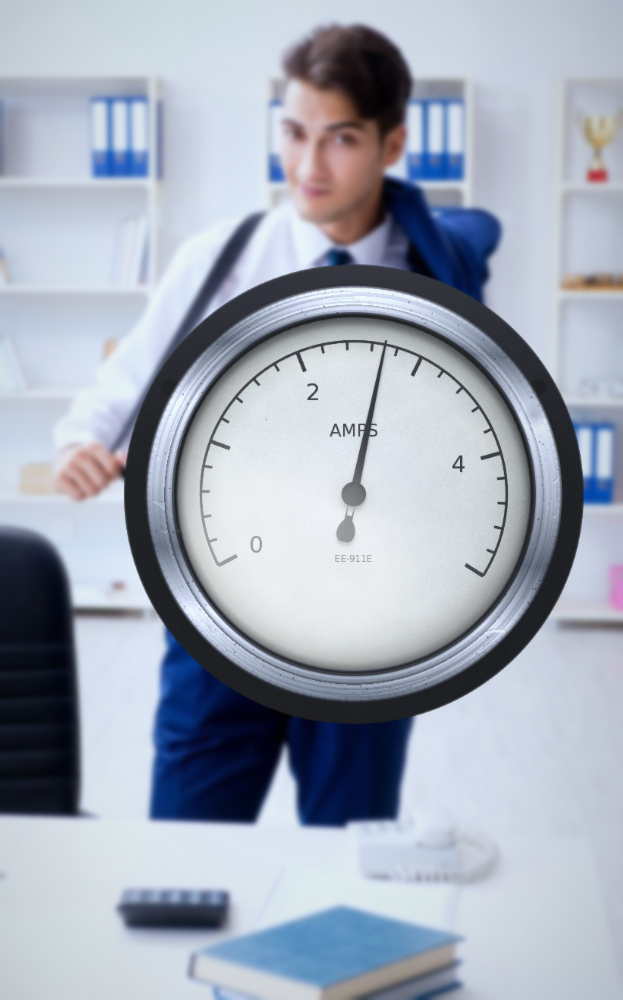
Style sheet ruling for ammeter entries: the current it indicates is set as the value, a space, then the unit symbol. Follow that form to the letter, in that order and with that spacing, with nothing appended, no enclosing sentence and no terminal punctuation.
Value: 2.7 A
